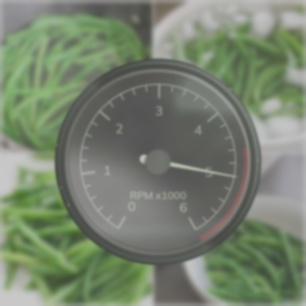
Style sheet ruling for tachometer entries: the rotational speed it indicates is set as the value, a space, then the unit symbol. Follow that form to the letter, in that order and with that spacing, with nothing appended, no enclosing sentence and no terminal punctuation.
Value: 5000 rpm
